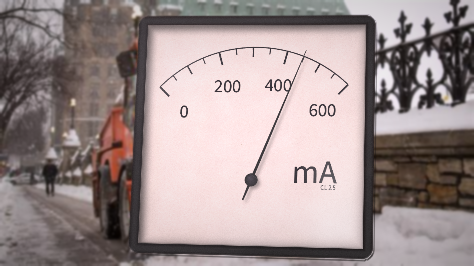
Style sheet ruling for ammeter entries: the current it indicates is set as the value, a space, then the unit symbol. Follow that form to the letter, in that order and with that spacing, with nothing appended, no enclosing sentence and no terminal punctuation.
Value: 450 mA
